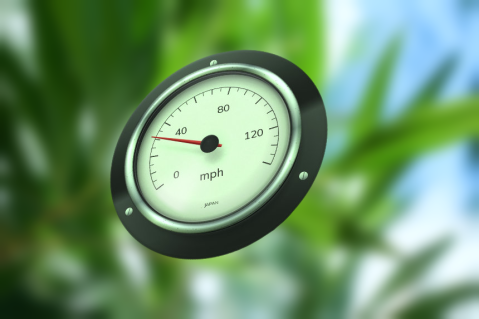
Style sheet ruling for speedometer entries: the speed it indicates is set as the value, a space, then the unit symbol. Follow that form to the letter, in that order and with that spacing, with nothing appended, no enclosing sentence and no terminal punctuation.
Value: 30 mph
